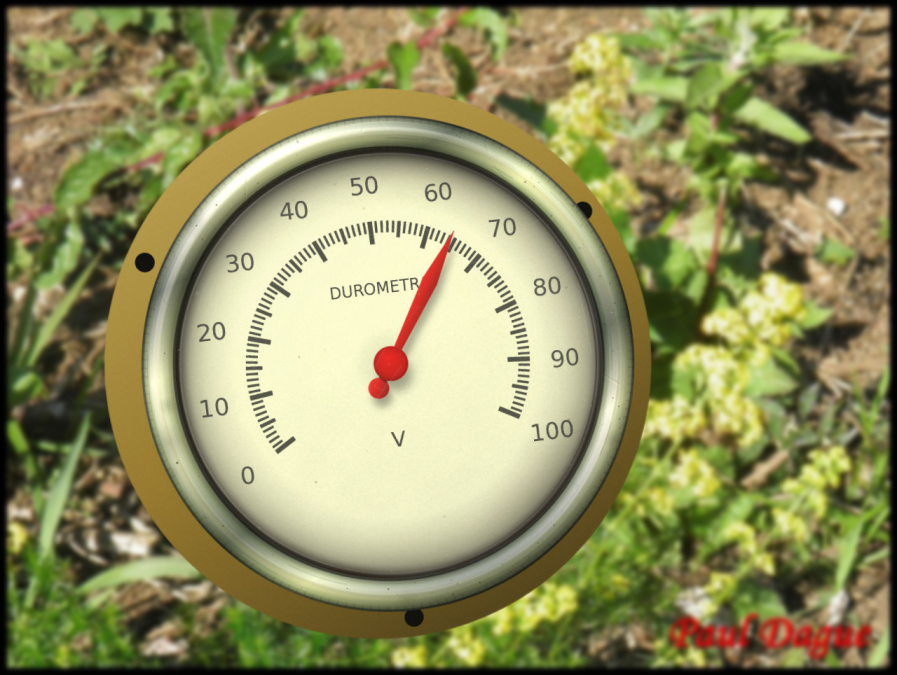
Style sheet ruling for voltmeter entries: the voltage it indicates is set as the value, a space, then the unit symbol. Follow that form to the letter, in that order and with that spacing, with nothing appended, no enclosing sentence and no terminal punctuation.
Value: 64 V
